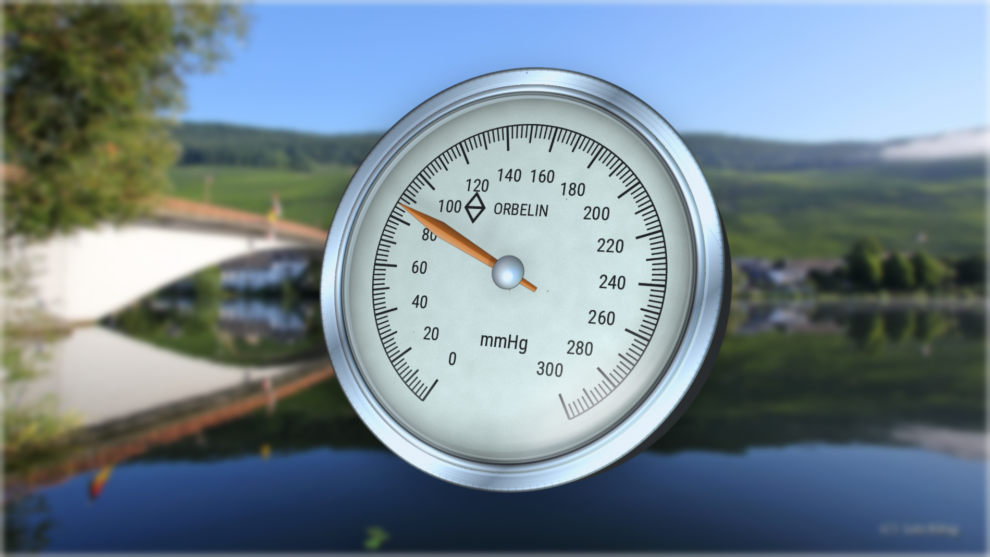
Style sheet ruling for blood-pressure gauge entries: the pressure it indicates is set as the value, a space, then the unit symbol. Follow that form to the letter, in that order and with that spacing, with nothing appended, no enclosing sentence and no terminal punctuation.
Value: 86 mmHg
